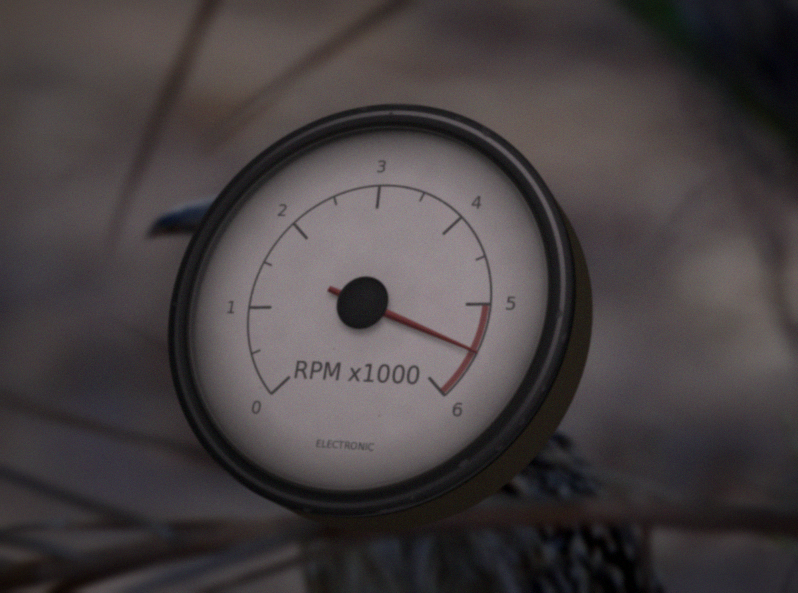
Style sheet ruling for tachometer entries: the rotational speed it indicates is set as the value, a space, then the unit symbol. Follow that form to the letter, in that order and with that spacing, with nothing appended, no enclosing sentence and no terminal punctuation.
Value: 5500 rpm
